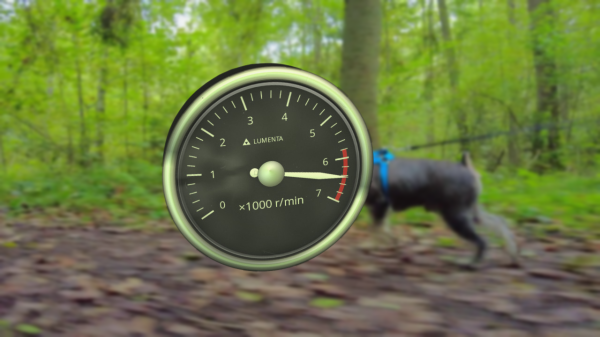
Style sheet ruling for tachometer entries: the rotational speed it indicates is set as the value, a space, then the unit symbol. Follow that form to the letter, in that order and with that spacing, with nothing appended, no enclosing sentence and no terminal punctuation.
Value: 6400 rpm
